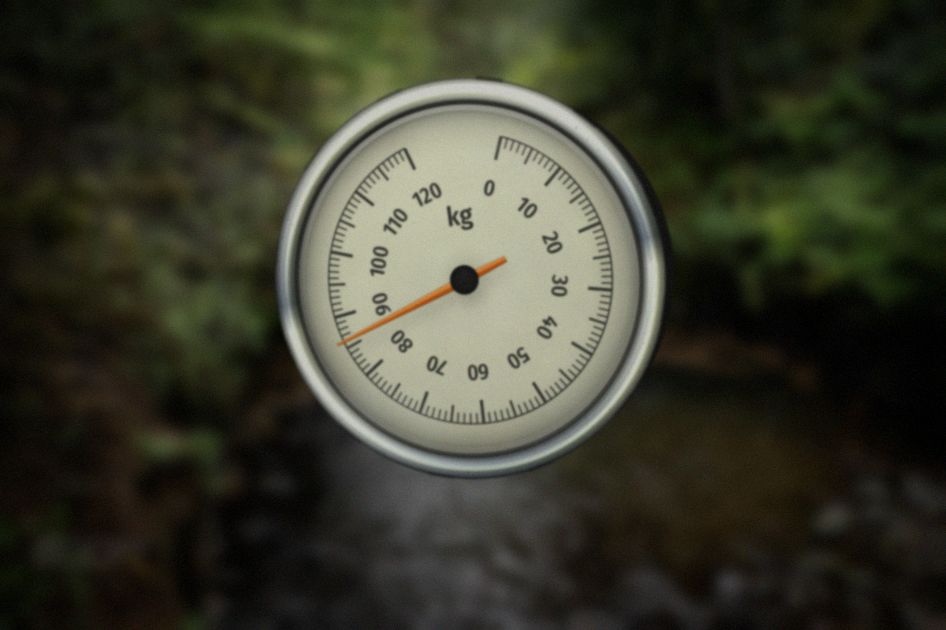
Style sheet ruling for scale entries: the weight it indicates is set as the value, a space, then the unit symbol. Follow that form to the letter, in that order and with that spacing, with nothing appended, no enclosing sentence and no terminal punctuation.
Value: 86 kg
